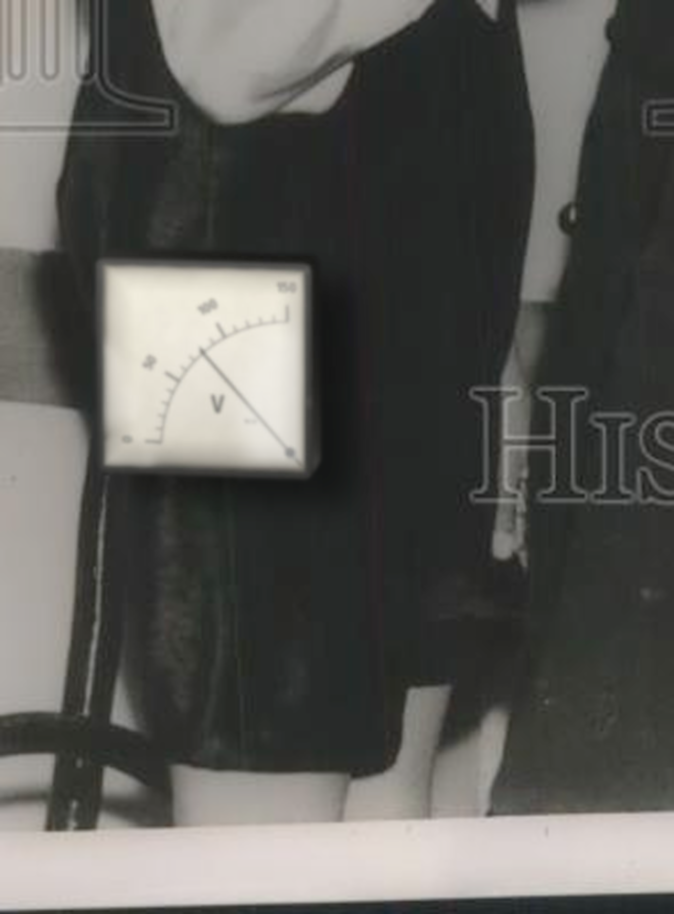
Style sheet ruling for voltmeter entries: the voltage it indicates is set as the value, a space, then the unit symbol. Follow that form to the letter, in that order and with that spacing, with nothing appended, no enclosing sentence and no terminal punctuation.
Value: 80 V
